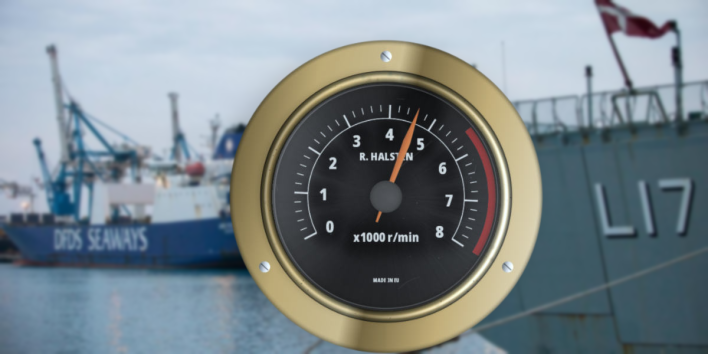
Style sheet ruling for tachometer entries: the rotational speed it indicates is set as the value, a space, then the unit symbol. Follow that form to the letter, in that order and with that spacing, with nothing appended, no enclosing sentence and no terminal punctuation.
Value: 4600 rpm
